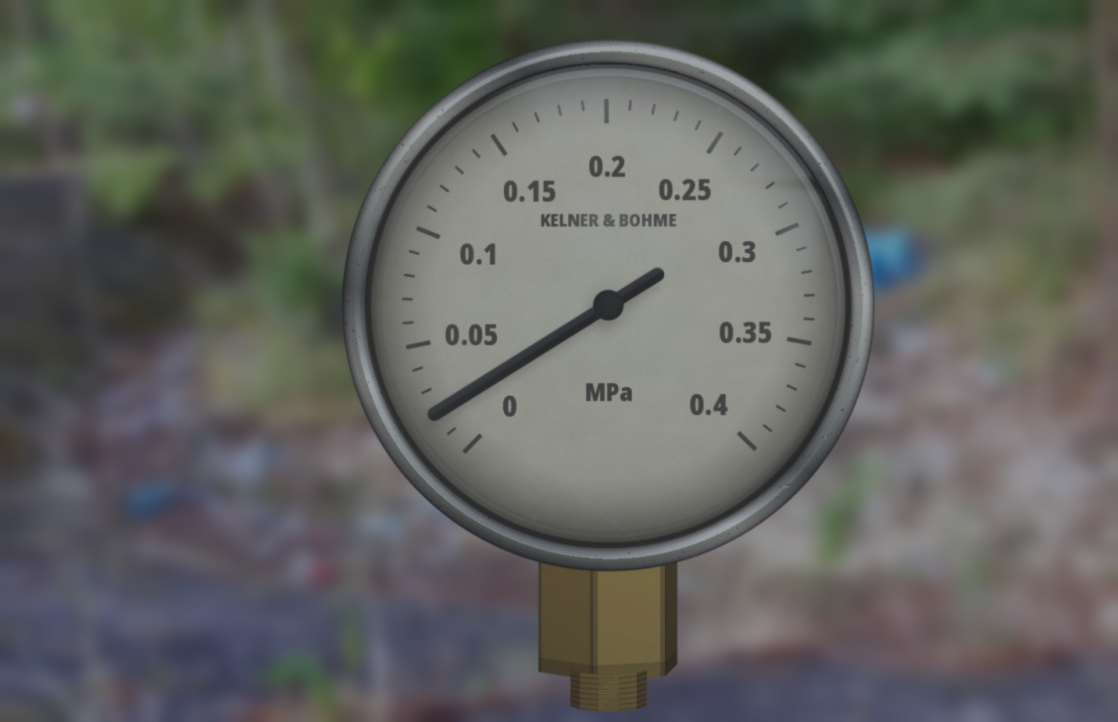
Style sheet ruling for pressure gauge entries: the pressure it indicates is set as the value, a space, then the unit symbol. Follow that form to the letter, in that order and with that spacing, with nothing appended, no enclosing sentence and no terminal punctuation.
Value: 0.02 MPa
